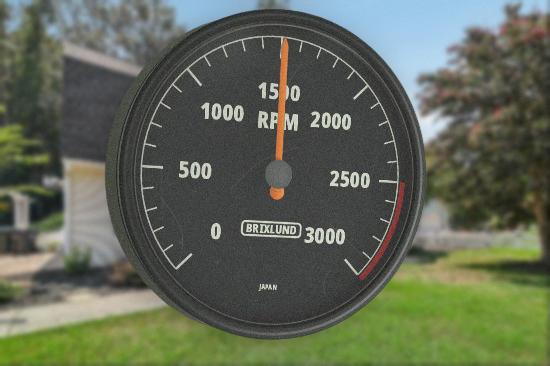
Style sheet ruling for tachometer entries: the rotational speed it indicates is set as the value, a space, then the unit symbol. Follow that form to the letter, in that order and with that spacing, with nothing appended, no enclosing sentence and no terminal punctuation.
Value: 1500 rpm
